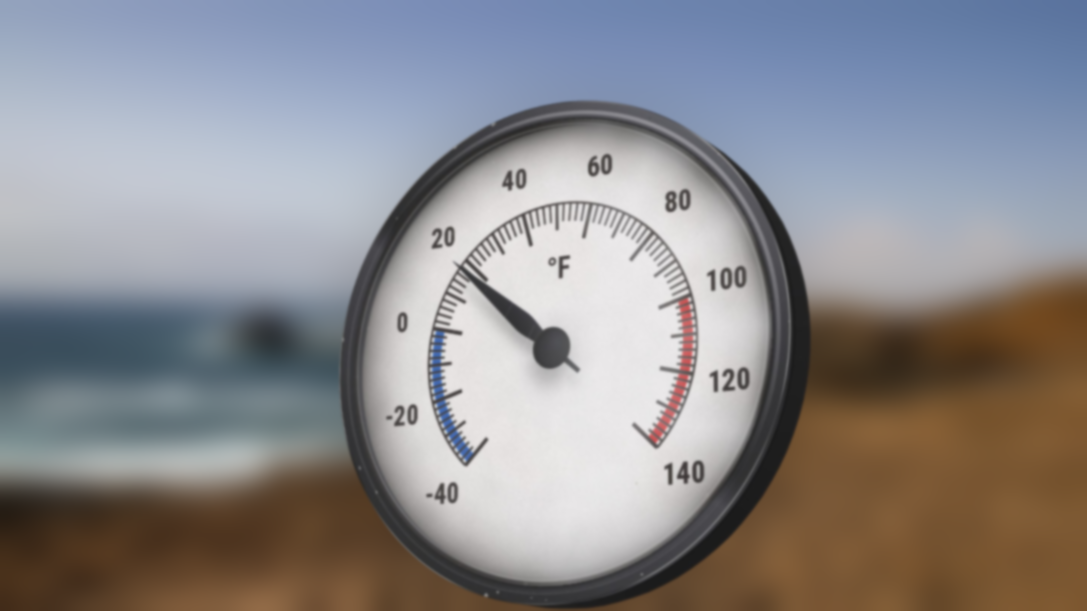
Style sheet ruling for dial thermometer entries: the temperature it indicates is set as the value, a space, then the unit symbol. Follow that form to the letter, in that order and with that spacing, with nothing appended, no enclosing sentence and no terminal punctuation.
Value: 18 °F
